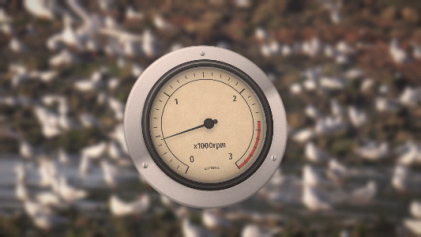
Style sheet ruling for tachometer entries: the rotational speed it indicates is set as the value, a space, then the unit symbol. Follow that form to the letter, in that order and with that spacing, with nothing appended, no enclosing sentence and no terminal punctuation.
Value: 450 rpm
